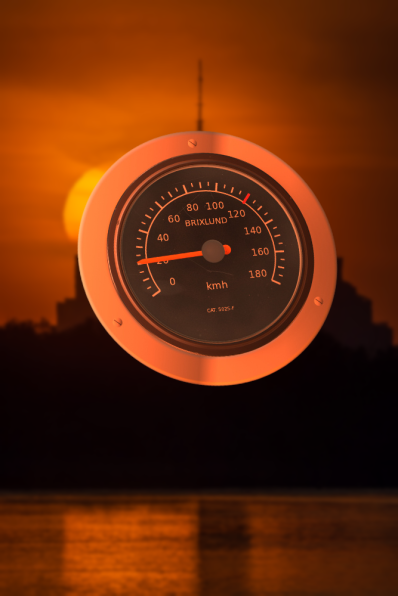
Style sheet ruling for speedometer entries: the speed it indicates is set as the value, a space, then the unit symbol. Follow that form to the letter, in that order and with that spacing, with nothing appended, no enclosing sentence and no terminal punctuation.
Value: 20 km/h
